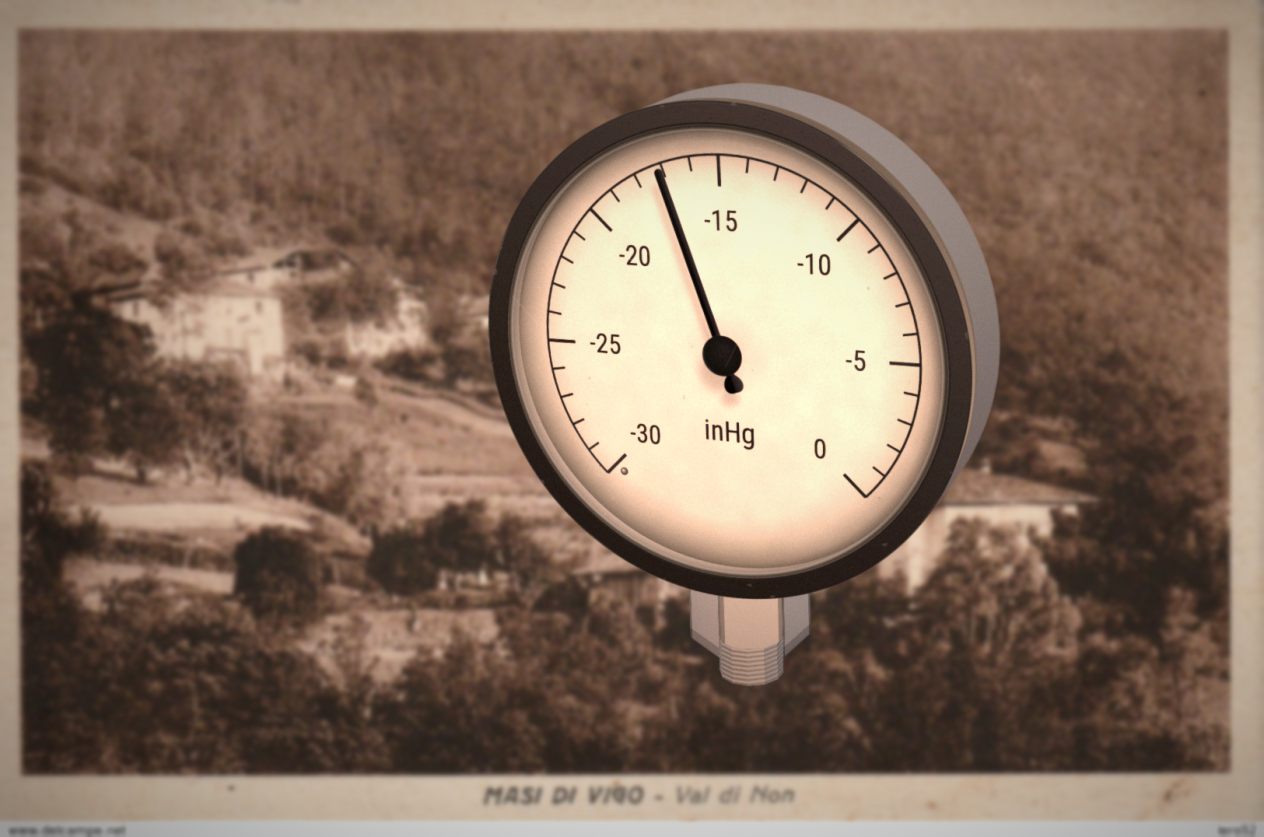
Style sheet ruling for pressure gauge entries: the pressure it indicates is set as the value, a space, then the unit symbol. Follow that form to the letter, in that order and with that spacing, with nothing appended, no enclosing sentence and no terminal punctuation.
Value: -17 inHg
